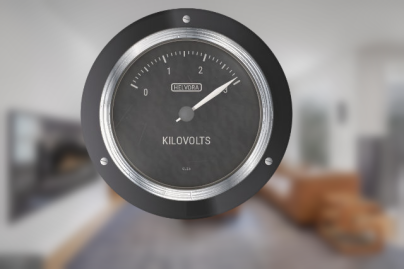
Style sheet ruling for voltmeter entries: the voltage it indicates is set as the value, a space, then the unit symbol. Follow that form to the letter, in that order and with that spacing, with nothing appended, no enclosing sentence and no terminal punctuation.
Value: 2.9 kV
